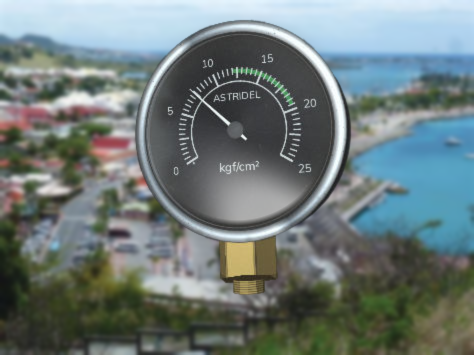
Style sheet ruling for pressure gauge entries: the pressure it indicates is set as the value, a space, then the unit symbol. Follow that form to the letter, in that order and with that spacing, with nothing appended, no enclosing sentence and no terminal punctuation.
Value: 7.5 kg/cm²
